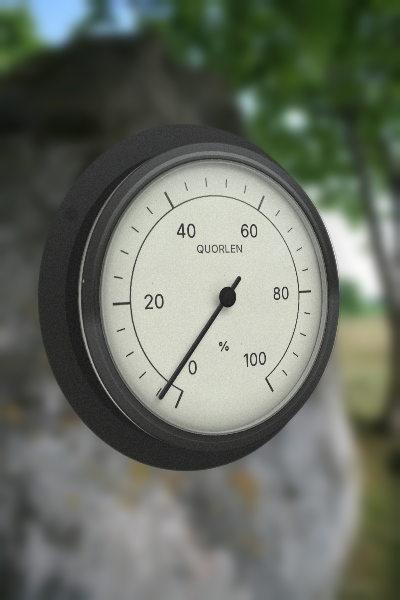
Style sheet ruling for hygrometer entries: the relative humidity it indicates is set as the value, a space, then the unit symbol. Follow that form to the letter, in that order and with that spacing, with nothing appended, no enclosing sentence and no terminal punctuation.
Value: 4 %
